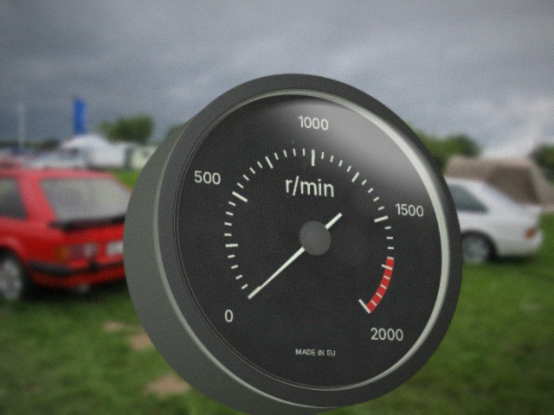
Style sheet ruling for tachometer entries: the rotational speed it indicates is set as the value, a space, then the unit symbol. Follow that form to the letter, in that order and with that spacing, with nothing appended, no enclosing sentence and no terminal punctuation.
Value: 0 rpm
